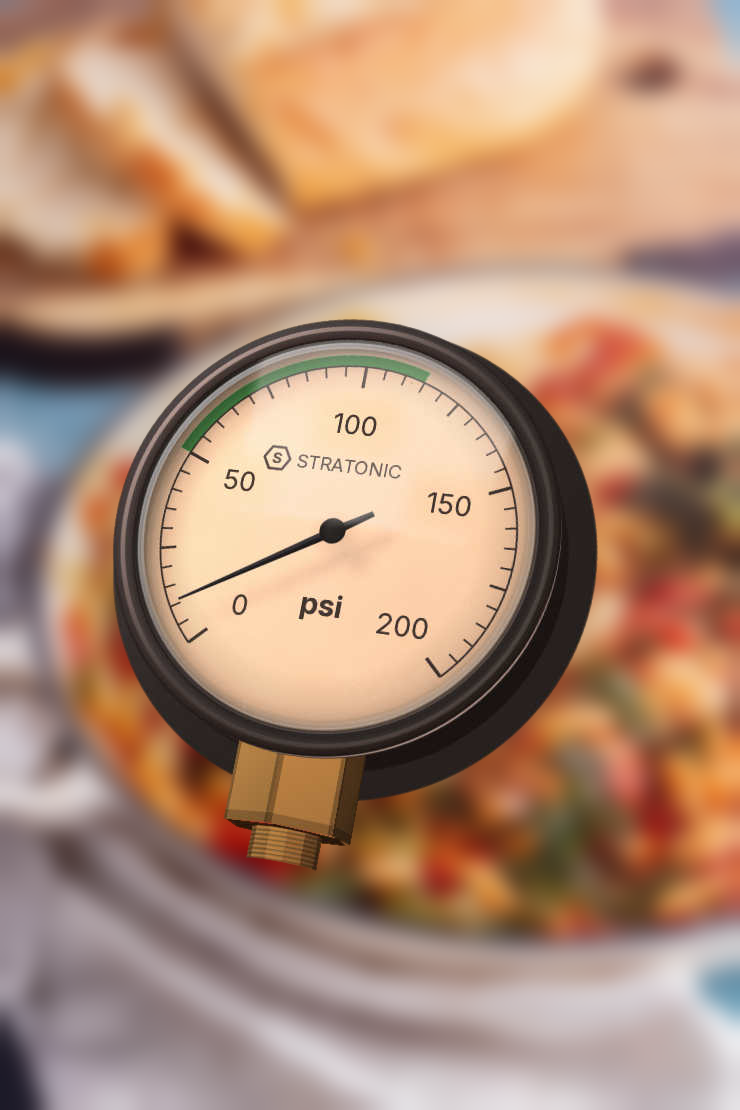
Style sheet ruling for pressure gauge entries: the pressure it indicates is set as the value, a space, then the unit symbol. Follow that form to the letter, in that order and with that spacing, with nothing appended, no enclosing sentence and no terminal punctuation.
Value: 10 psi
